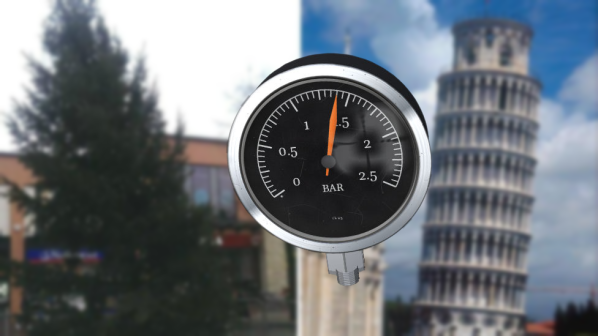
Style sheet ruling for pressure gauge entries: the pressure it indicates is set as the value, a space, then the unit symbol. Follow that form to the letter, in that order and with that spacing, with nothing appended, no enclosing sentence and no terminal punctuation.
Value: 1.4 bar
